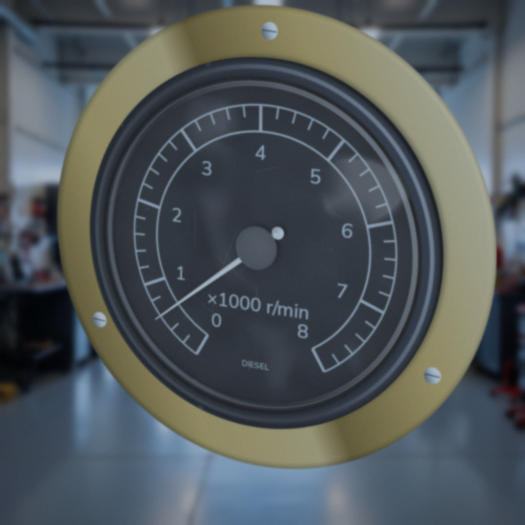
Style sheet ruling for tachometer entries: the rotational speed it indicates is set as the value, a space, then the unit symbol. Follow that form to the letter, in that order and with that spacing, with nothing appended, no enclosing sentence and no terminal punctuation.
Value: 600 rpm
